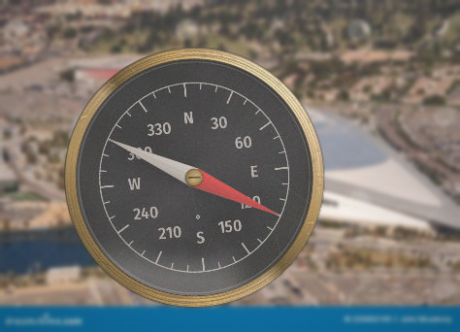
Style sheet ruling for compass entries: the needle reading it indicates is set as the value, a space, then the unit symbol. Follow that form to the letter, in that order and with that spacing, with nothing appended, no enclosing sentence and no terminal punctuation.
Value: 120 °
